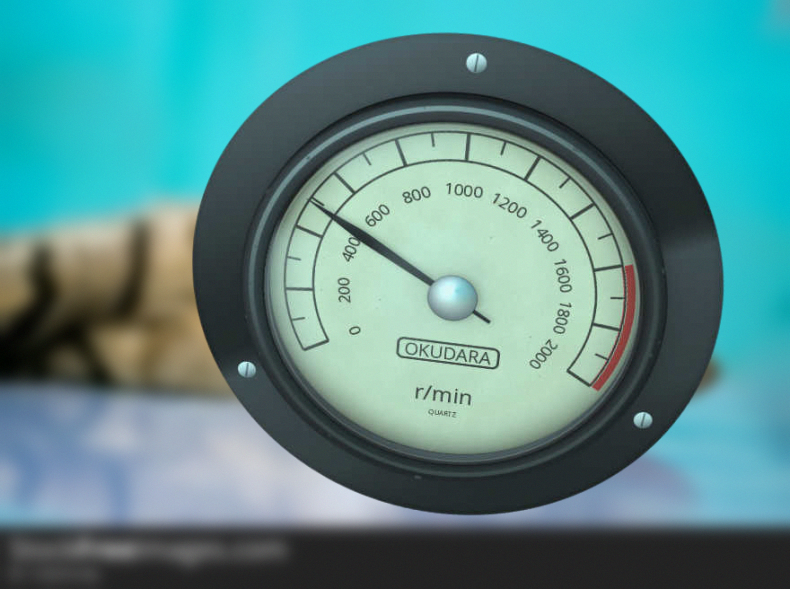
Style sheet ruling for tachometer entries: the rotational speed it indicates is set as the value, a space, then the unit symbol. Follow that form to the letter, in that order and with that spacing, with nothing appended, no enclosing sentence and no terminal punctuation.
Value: 500 rpm
